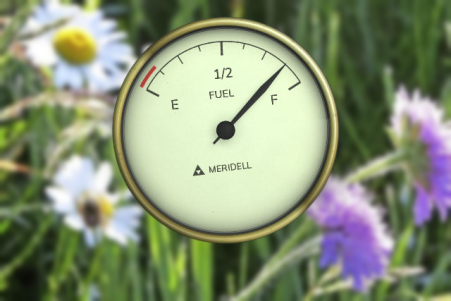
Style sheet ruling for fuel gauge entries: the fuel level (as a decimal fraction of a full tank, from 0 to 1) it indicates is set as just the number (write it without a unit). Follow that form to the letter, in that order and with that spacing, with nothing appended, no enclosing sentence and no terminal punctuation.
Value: 0.875
